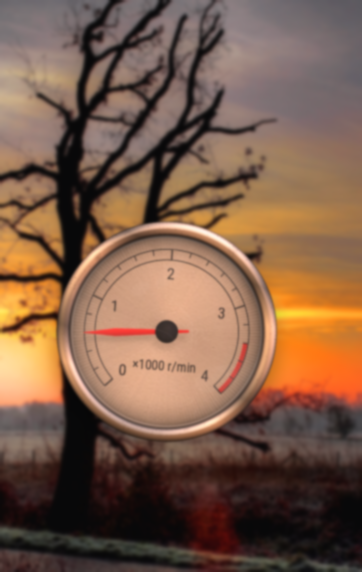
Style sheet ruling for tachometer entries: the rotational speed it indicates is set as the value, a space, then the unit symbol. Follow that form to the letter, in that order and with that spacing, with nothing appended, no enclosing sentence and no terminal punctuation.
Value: 600 rpm
